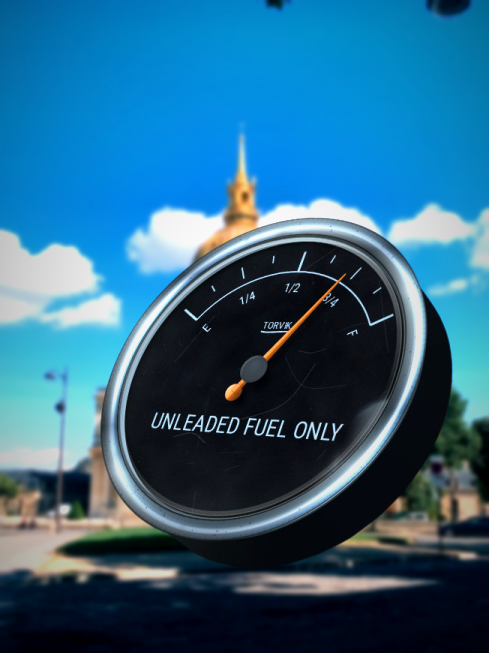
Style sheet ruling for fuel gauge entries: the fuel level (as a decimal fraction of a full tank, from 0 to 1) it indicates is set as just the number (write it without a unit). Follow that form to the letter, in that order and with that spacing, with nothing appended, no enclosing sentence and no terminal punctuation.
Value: 0.75
